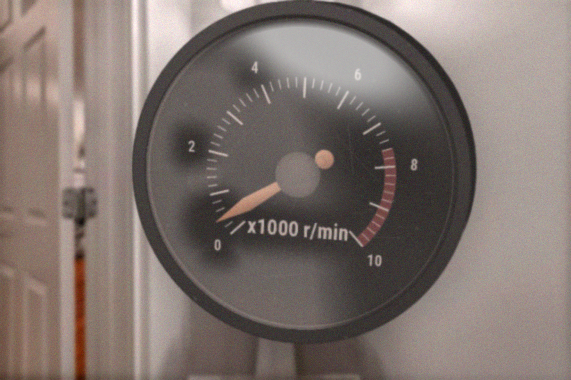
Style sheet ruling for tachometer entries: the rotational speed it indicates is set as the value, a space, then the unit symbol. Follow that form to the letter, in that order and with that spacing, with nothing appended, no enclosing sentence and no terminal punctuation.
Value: 400 rpm
